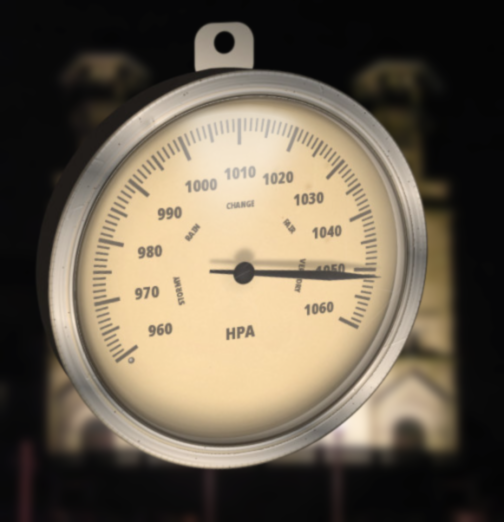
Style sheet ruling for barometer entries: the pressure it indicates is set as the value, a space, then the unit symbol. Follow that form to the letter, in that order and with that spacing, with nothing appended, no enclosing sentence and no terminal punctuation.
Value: 1051 hPa
